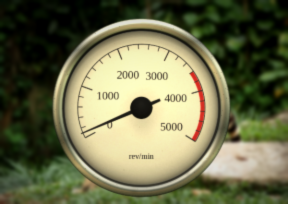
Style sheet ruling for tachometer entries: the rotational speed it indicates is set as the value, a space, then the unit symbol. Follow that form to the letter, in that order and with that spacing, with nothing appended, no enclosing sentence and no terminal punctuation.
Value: 100 rpm
